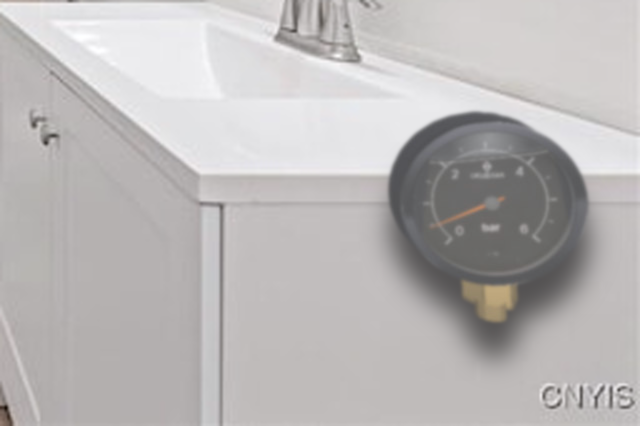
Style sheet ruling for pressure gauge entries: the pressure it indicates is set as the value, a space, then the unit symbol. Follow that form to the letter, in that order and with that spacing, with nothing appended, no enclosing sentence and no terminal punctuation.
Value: 0.5 bar
